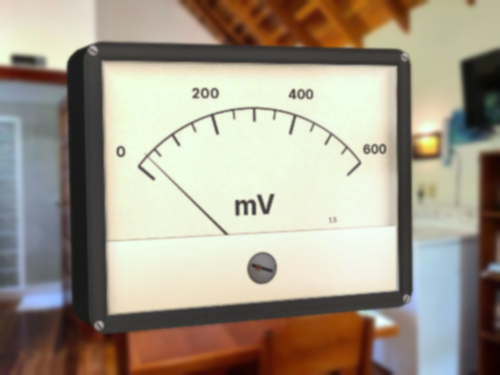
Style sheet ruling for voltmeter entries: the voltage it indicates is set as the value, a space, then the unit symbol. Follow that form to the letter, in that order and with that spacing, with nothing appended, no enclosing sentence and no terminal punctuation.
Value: 25 mV
